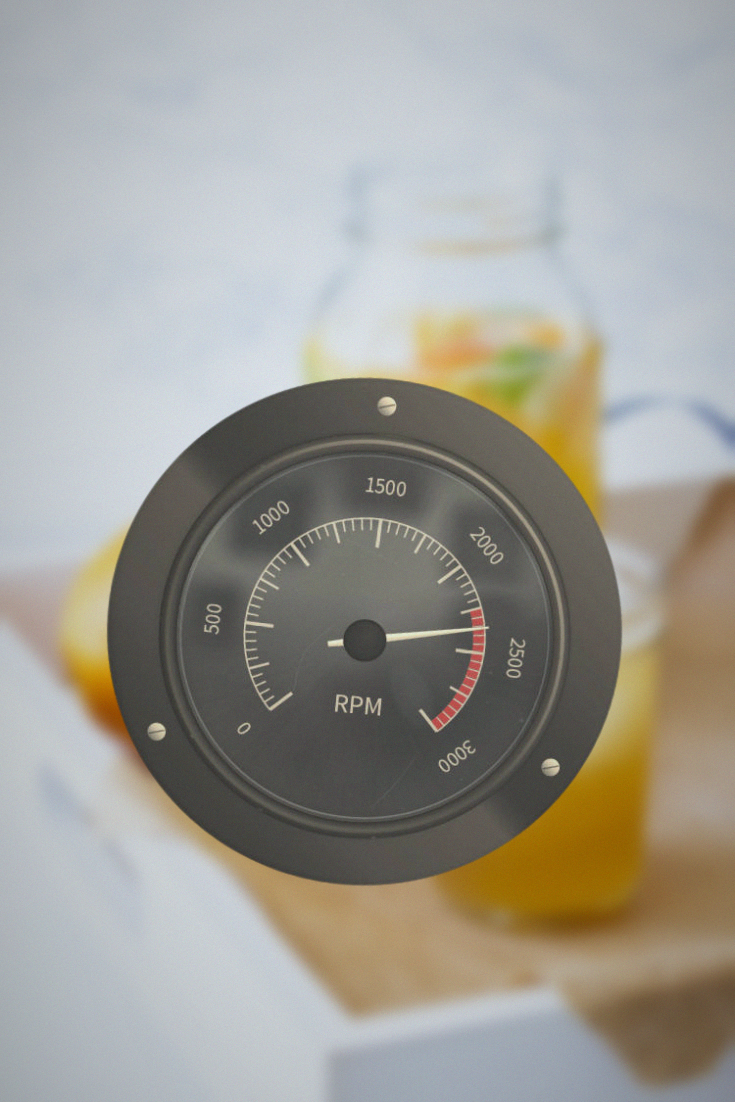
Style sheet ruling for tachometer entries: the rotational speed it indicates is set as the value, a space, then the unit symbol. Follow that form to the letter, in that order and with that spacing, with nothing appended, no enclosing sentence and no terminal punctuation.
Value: 2350 rpm
